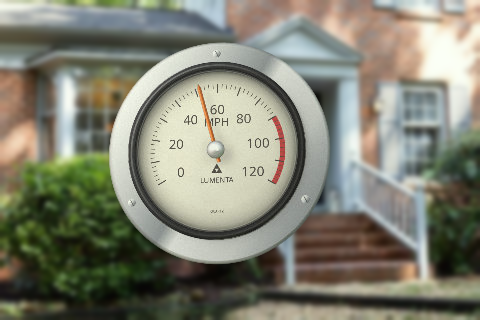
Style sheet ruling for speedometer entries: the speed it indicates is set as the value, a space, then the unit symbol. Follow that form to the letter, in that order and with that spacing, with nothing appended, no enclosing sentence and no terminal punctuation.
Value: 52 mph
